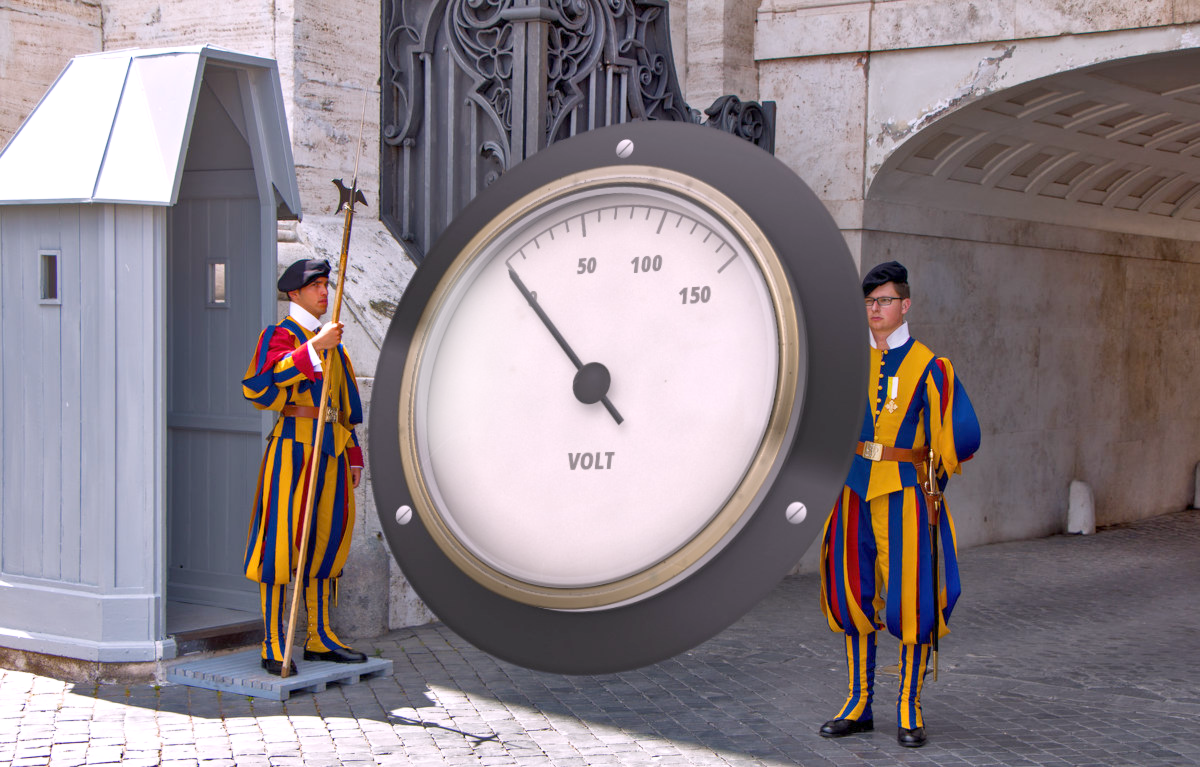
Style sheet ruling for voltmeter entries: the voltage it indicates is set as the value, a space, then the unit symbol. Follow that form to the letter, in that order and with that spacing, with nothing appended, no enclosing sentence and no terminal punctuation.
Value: 0 V
